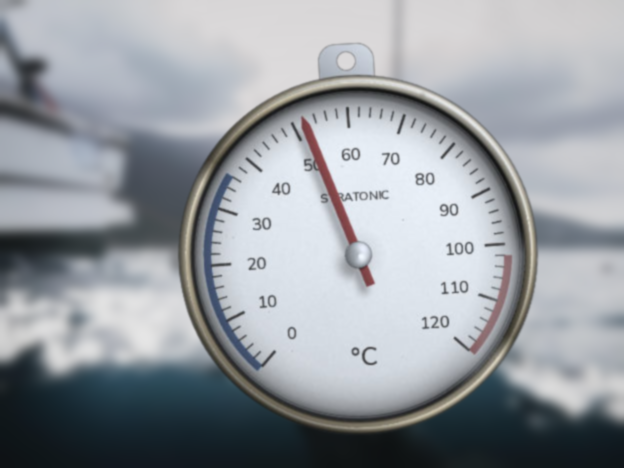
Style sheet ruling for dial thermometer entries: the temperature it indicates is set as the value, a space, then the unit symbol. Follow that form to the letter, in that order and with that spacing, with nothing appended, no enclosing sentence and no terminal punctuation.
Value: 52 °C
